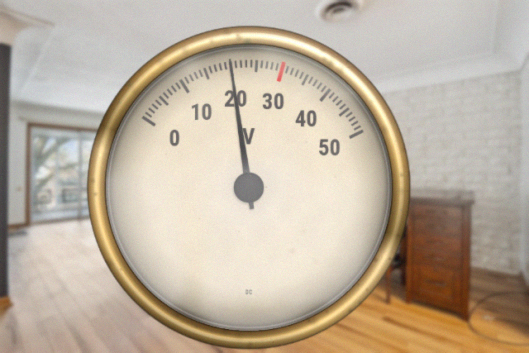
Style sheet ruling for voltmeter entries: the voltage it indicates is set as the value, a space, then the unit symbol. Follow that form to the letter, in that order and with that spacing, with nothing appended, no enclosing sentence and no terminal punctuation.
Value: 20 V
